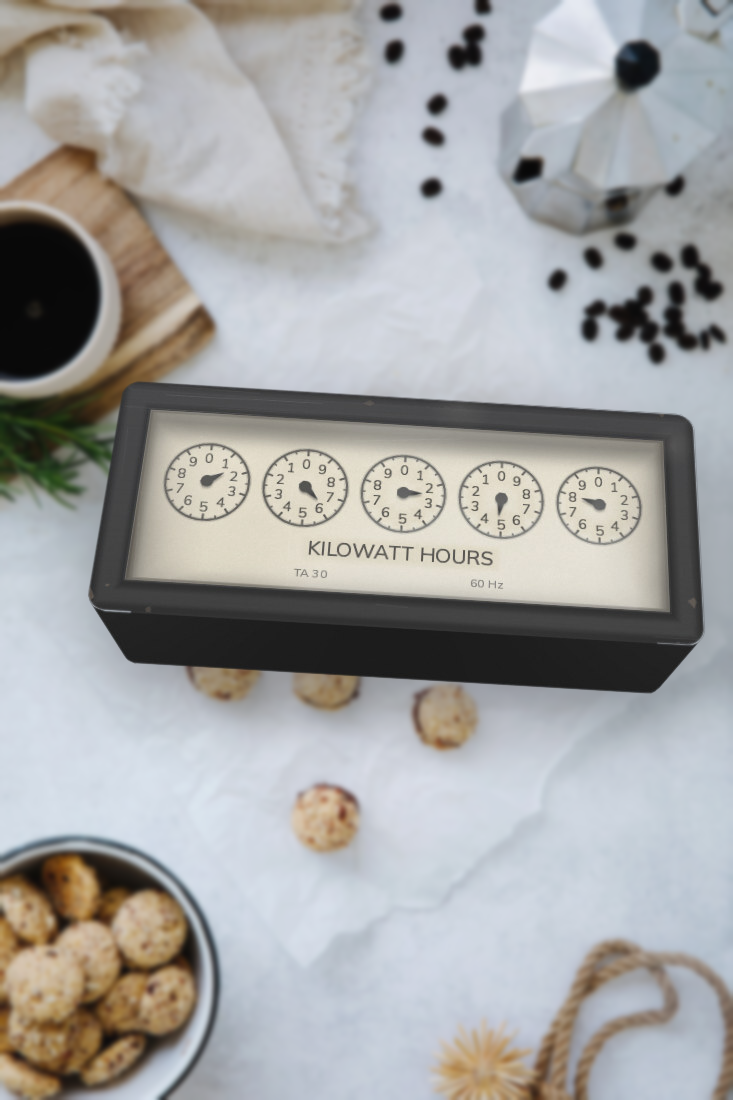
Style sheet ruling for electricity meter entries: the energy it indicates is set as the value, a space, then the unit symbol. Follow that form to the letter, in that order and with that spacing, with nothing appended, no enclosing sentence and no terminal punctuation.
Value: 16248 kWh
